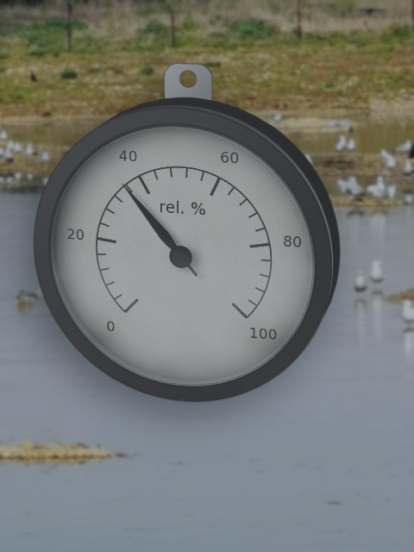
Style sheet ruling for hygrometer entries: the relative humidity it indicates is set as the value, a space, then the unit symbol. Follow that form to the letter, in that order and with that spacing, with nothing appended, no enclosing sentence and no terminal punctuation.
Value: 36 %
